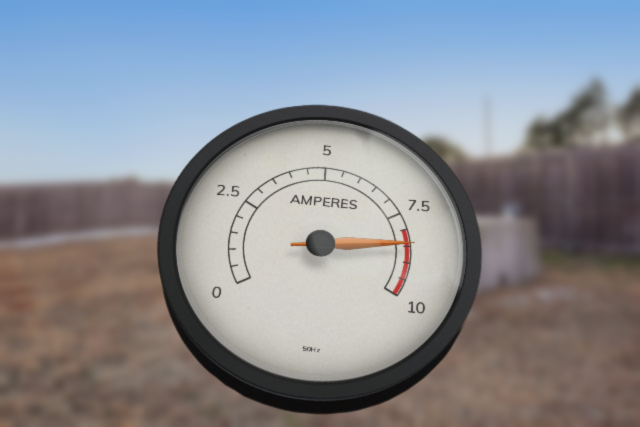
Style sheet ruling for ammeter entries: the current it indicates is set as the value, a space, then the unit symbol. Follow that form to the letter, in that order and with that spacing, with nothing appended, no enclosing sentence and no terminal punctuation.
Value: 8.5 A
